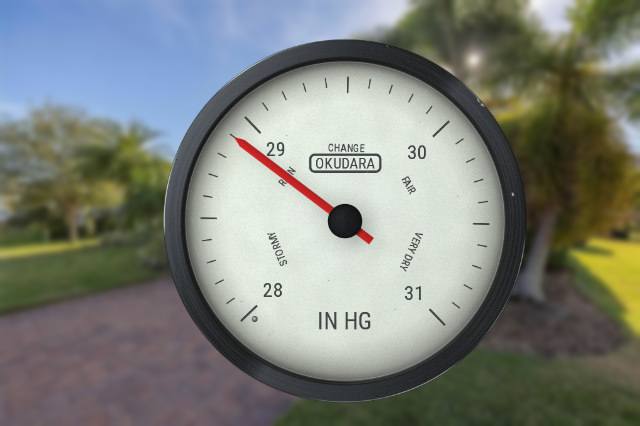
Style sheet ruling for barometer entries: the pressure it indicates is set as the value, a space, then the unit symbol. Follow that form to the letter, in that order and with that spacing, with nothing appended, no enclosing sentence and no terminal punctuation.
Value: 28.9 inHg
